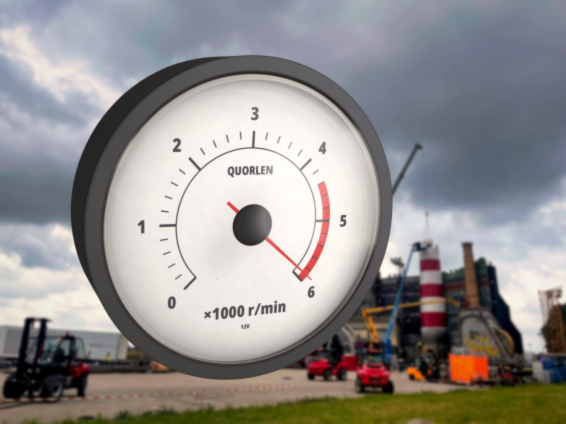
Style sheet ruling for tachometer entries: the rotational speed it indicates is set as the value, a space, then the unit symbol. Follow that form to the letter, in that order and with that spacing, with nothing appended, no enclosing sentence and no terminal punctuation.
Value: 5900 rpm
